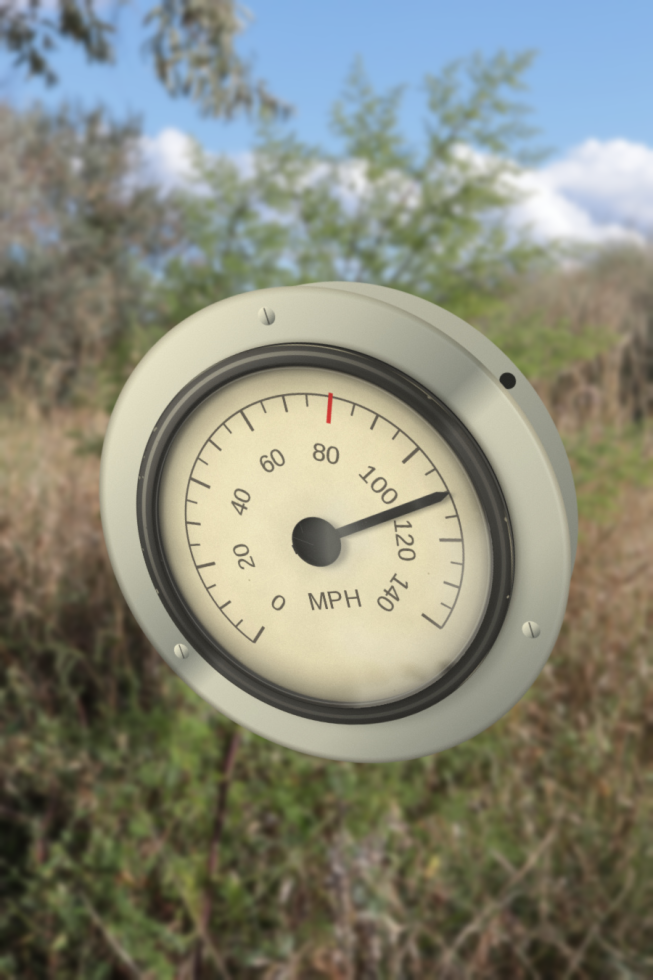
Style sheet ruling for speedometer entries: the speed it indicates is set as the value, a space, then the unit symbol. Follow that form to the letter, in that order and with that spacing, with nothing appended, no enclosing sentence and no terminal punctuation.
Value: 110 mph
